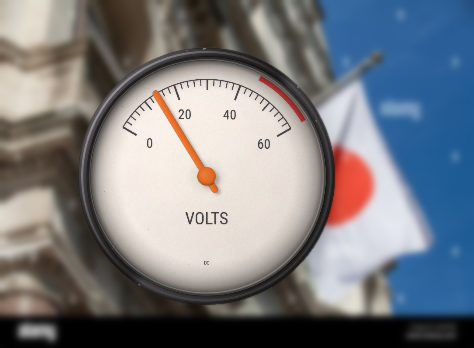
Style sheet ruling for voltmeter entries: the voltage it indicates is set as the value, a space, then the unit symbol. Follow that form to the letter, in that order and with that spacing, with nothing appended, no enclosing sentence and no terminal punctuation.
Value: 14 V
